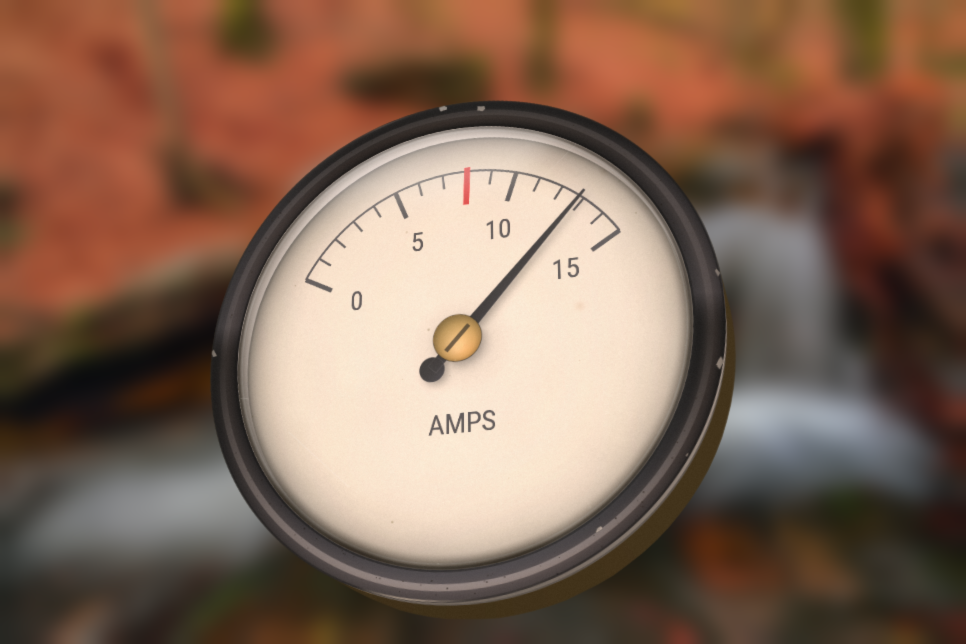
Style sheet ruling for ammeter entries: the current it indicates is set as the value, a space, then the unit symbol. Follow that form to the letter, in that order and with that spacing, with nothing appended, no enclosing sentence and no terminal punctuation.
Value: 13 A
